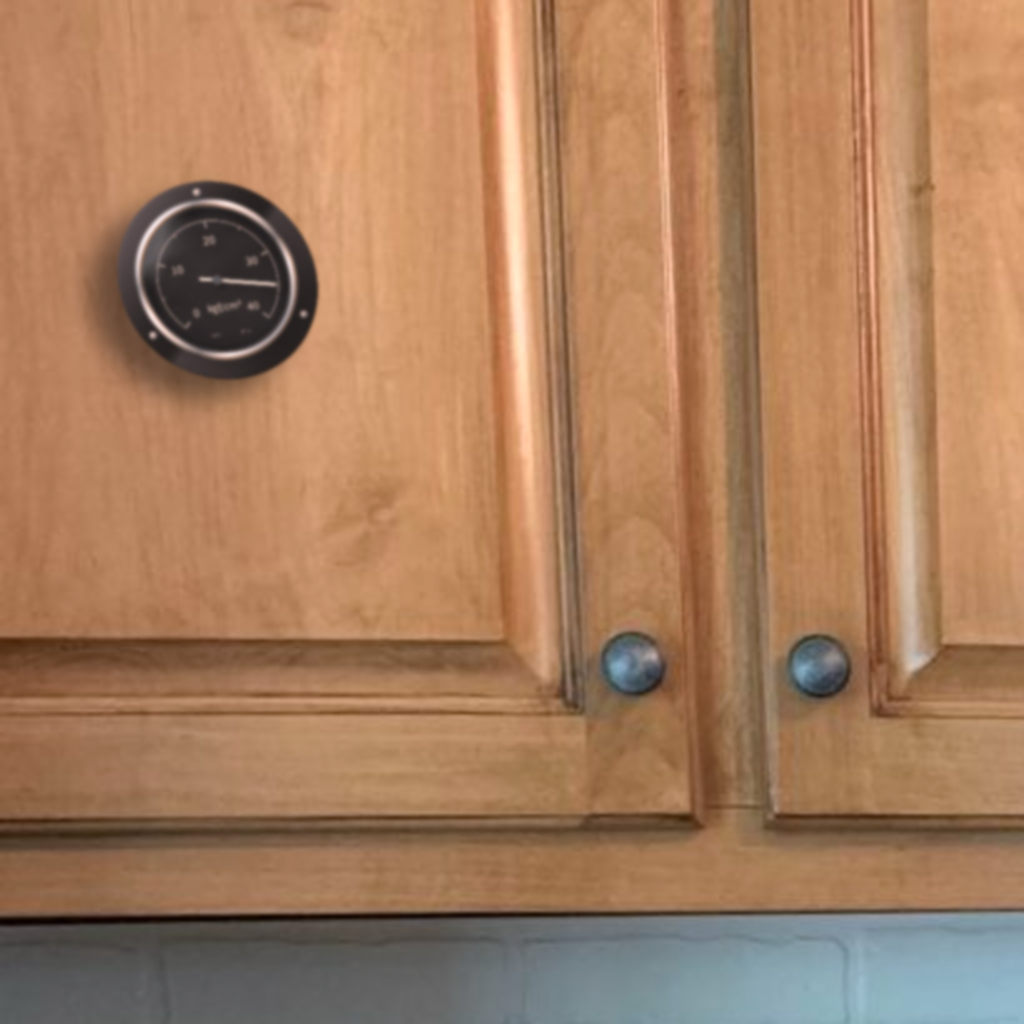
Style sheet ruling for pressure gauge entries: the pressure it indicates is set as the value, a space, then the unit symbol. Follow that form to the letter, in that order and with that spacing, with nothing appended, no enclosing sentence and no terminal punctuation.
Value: 35 kg/cm²
